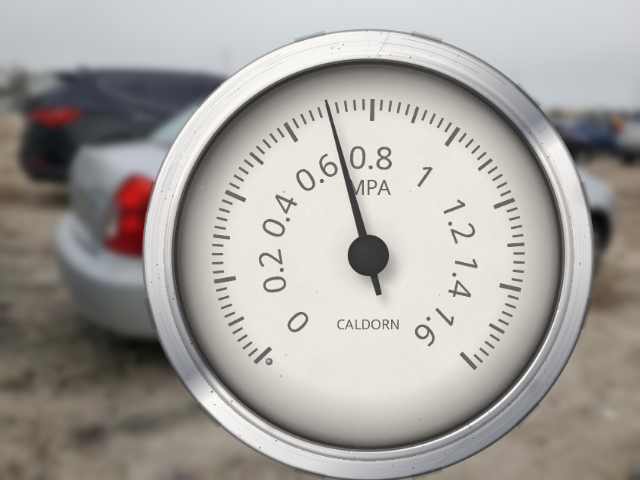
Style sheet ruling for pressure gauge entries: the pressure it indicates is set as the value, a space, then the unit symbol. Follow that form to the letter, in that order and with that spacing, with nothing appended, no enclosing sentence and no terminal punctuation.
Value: 0.7 MPa
